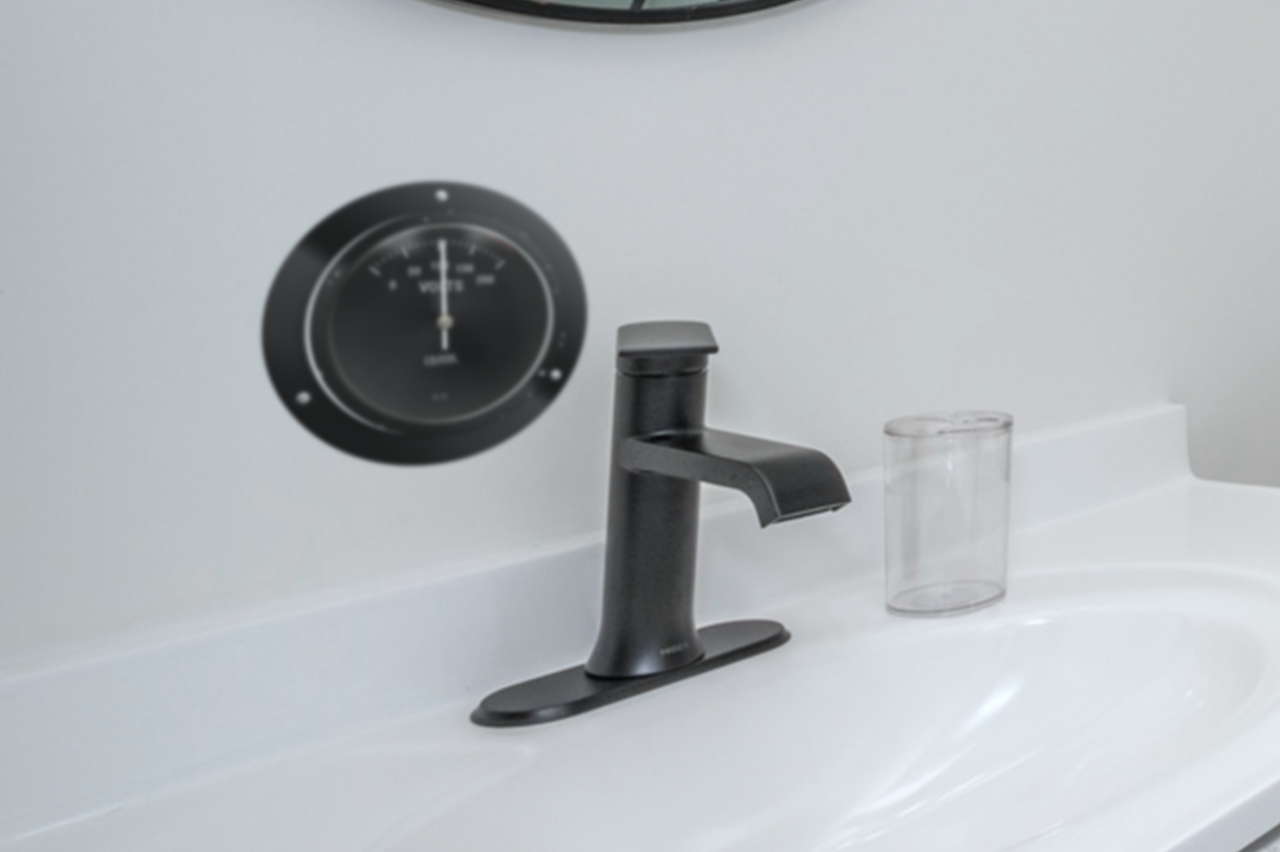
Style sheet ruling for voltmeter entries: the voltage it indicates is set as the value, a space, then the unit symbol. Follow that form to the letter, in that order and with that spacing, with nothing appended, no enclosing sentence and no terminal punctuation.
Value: 100 V
